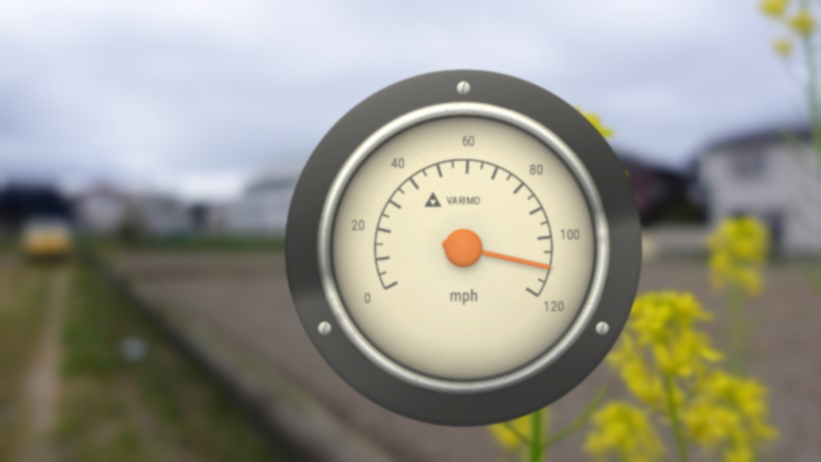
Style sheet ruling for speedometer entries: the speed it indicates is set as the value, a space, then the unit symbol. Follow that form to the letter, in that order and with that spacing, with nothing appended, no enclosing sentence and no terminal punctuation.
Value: 110 mph
